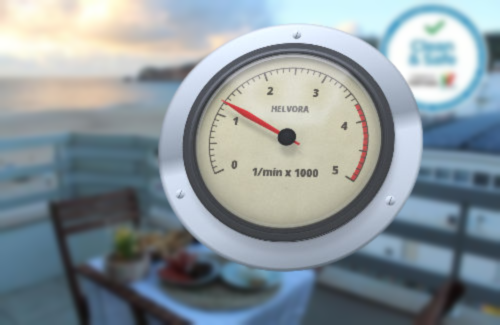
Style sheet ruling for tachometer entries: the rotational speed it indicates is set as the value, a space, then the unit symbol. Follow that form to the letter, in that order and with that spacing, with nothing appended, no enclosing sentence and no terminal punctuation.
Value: 1200 rpm
